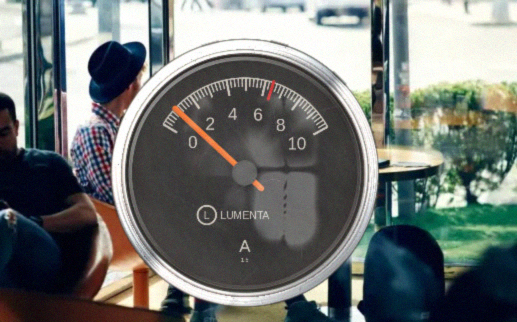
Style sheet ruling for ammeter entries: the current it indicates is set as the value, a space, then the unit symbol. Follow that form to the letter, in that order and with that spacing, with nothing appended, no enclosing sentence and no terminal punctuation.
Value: 1 A
